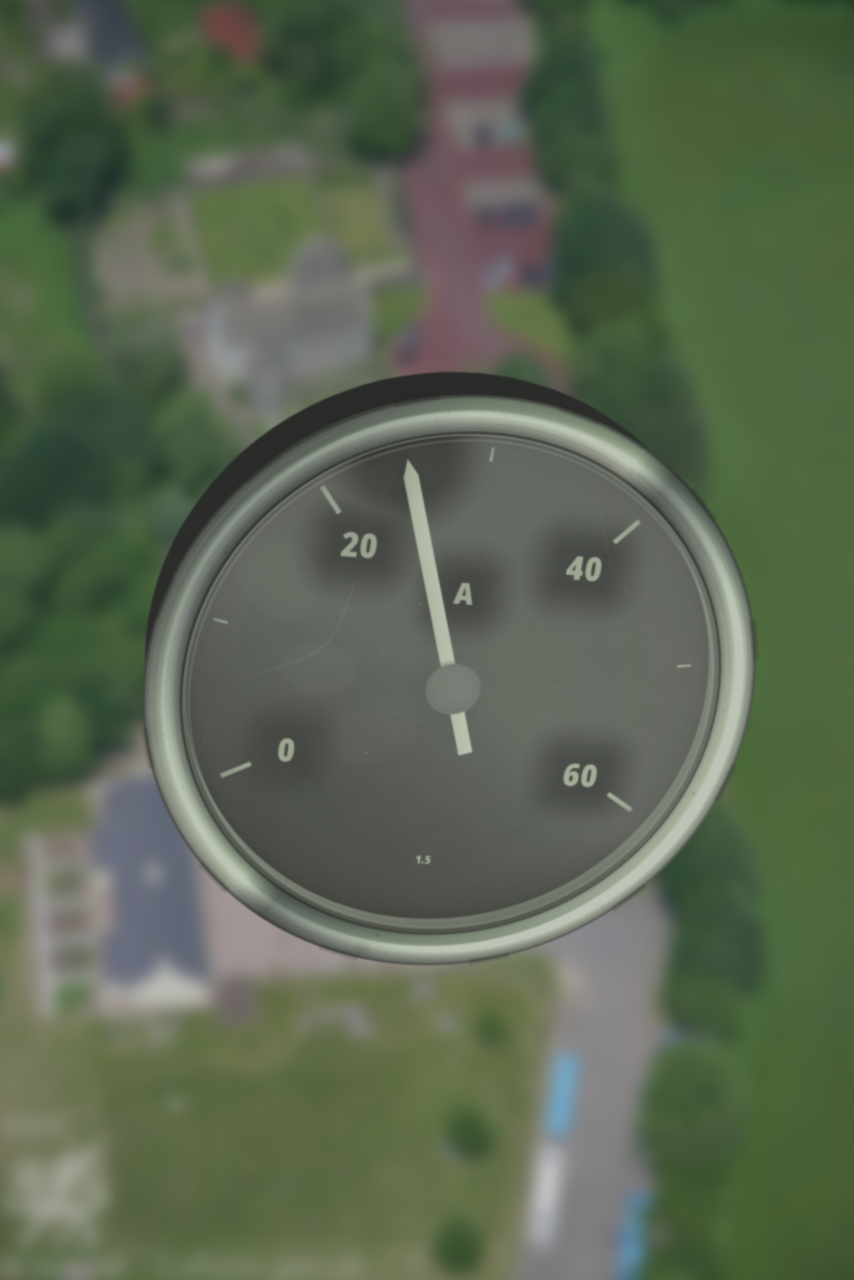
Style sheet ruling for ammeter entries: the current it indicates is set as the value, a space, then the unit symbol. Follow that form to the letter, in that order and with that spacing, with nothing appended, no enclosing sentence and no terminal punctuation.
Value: 25 A
